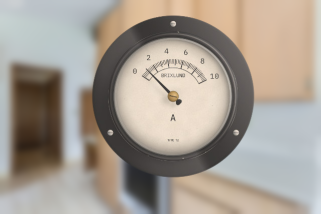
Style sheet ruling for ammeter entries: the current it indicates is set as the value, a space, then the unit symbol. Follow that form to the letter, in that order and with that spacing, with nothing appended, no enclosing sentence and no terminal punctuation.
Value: 1 A
